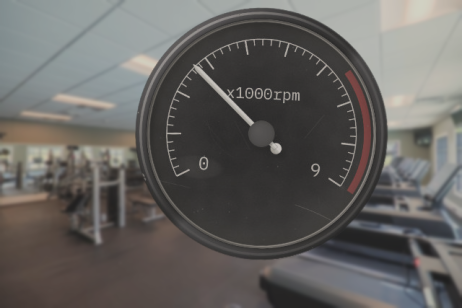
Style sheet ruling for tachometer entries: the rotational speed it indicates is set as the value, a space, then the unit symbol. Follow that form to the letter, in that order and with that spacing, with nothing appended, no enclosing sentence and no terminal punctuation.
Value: 2700 rpm
